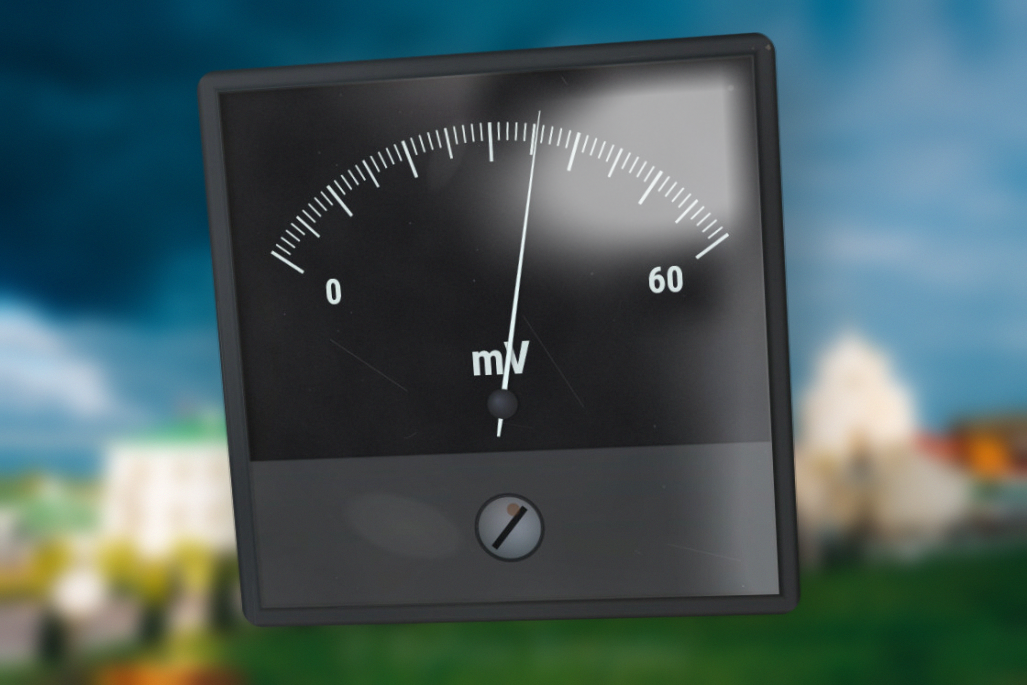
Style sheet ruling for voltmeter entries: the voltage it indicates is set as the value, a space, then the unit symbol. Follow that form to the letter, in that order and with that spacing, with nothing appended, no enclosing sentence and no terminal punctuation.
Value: 35.5 mV
